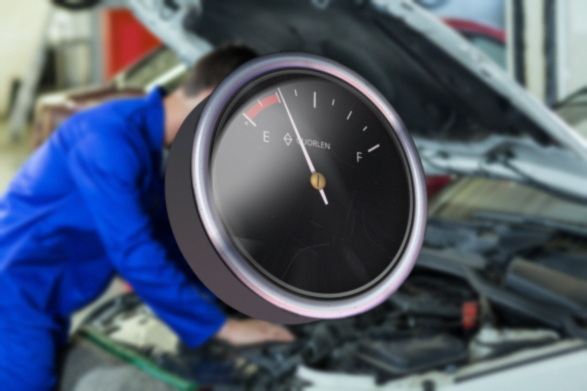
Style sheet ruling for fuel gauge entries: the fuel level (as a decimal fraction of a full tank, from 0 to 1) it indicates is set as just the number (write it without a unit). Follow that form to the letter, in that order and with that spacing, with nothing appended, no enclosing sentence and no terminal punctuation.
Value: 0.25
